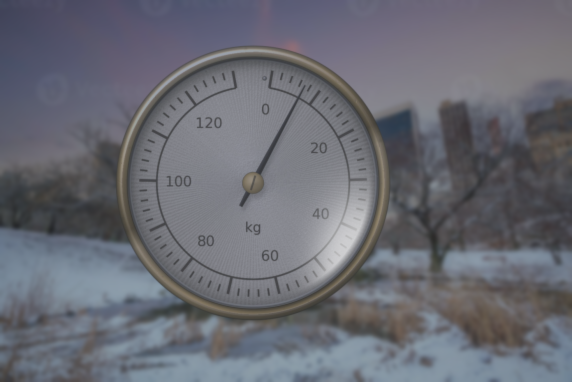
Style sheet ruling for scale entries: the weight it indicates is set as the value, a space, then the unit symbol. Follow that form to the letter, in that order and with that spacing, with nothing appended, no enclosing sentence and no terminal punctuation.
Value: 7 kg
